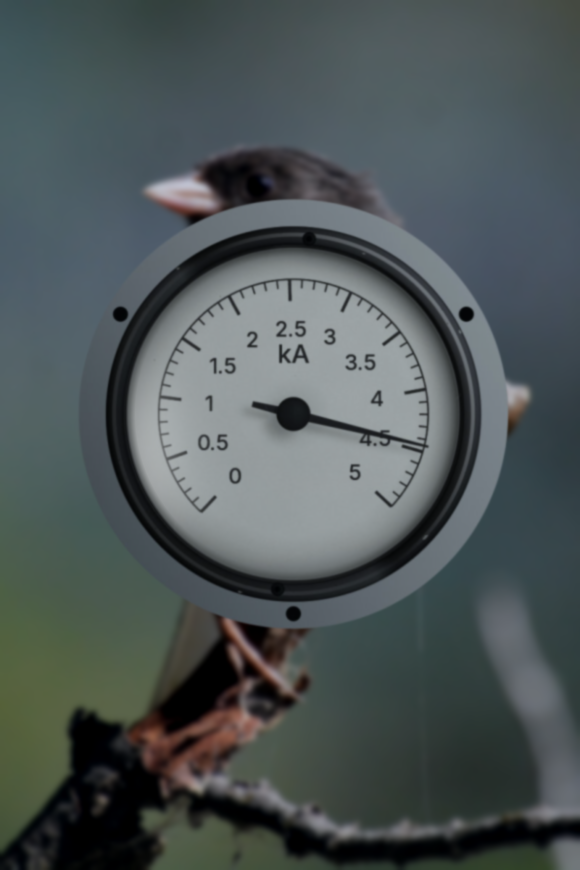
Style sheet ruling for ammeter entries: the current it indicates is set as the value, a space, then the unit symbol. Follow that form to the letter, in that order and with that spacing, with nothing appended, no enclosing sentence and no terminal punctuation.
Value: 4.45 kA
